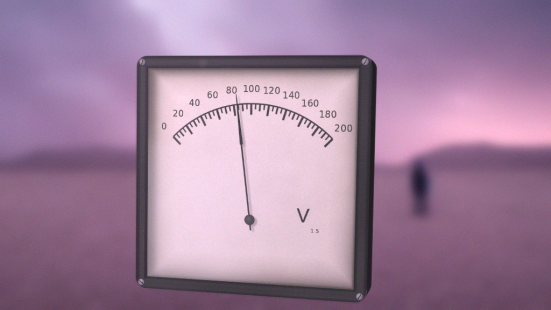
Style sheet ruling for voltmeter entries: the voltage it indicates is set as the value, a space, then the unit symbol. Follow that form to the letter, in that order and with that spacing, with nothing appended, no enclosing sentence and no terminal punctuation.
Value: 85 V
